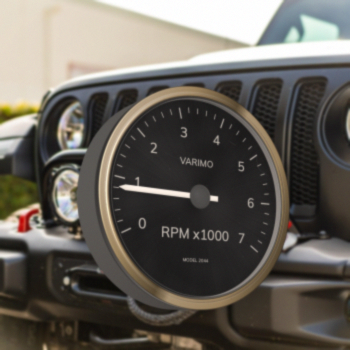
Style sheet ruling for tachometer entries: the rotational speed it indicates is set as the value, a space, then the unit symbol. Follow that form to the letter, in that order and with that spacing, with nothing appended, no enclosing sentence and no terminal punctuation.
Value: 800 rpm
